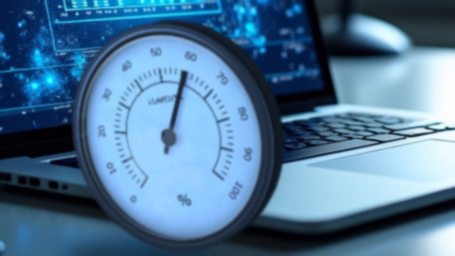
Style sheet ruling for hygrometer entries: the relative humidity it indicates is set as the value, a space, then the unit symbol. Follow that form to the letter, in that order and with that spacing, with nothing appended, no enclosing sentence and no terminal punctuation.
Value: 60 %
